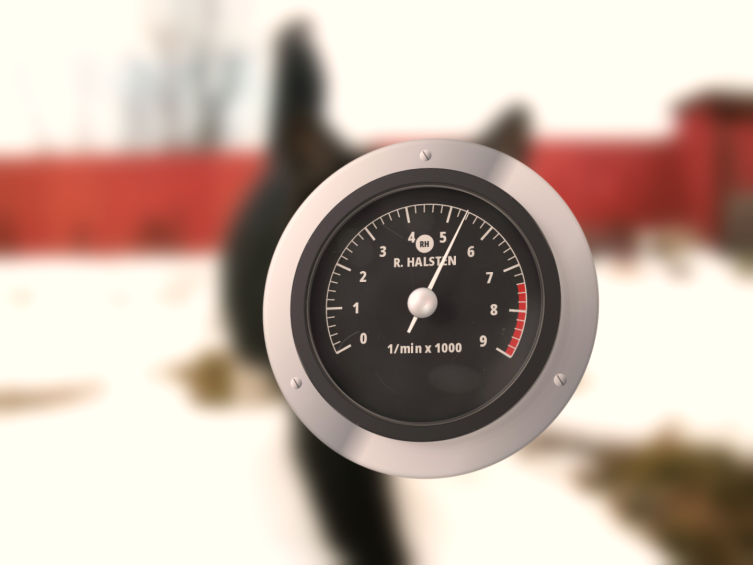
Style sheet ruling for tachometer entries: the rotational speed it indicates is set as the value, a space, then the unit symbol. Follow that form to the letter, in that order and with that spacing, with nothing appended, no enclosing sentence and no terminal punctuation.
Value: 5400 rpm
